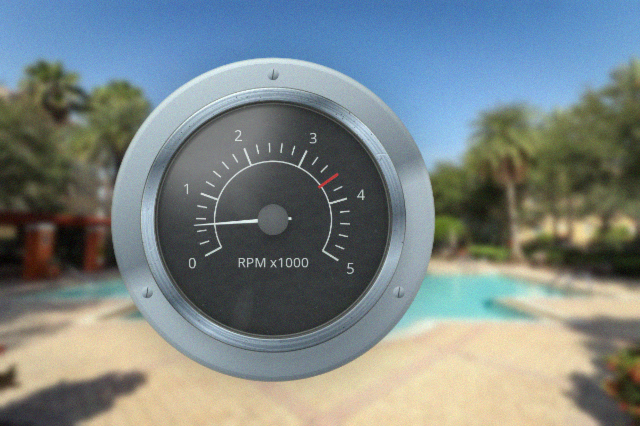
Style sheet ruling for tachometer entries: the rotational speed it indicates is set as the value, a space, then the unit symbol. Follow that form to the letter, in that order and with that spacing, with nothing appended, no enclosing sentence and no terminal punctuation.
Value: 500 rpm
